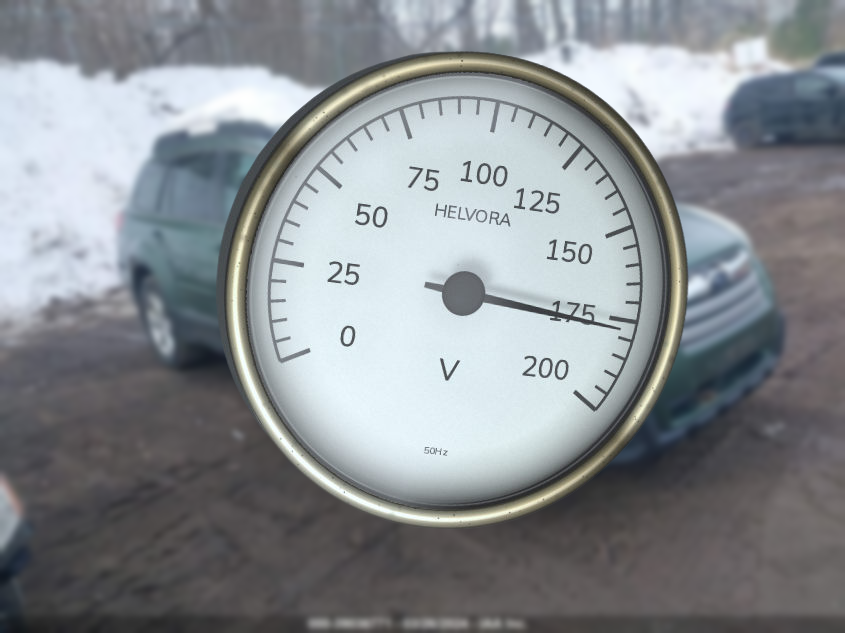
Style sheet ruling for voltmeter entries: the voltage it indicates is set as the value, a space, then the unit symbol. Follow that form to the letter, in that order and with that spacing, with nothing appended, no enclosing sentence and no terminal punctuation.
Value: 177.5 V
